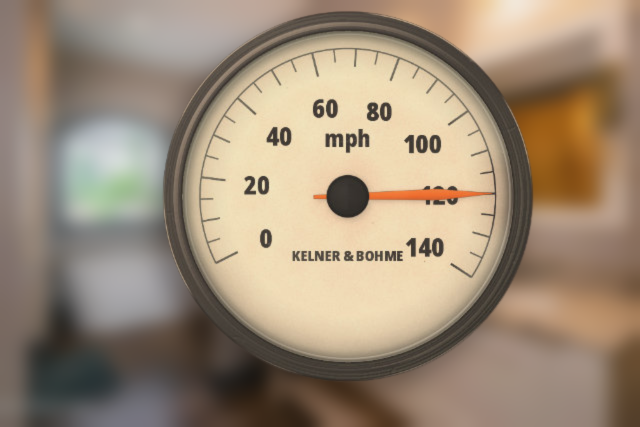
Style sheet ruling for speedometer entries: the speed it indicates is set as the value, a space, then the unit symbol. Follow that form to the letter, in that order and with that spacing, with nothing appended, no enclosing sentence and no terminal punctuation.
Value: 120 mph
